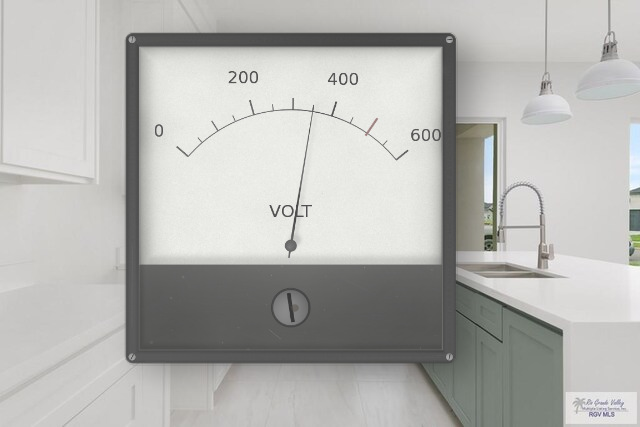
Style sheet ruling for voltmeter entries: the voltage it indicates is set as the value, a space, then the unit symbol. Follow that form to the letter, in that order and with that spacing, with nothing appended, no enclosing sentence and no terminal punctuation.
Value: 350 V
